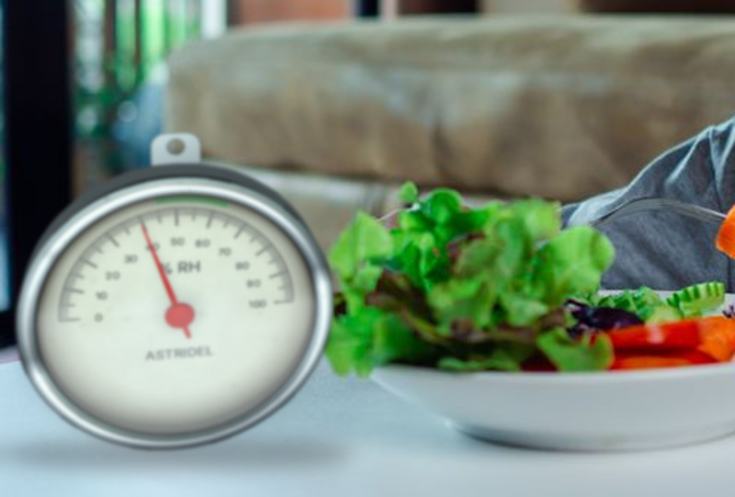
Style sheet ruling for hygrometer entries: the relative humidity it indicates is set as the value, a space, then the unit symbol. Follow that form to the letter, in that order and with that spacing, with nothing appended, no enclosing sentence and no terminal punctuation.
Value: 40 %
